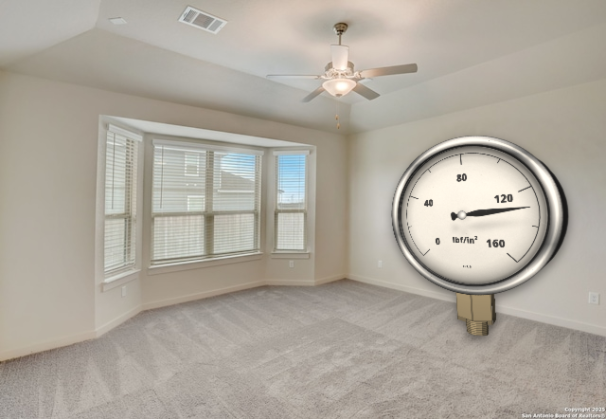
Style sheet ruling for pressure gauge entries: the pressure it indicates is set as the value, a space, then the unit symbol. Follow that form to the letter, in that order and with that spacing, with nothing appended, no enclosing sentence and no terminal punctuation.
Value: 130 psi
